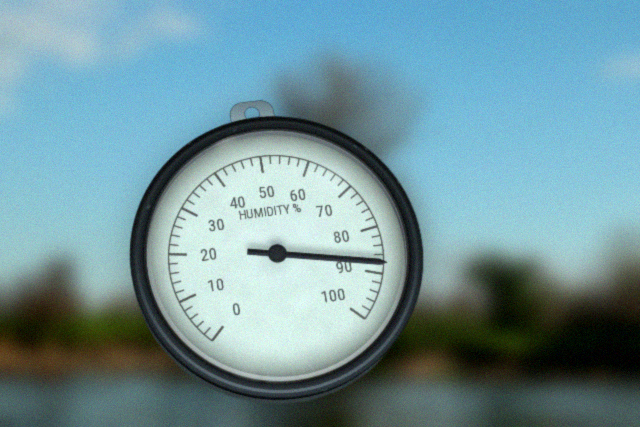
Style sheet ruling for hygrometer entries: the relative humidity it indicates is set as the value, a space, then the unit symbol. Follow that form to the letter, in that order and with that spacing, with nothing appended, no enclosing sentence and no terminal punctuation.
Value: 88 %
